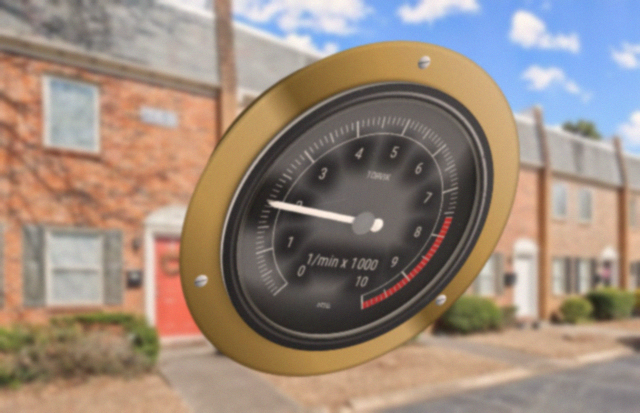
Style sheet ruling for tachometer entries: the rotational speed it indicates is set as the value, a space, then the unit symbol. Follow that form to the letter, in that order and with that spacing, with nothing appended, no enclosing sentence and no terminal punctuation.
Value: 2000 rpm
